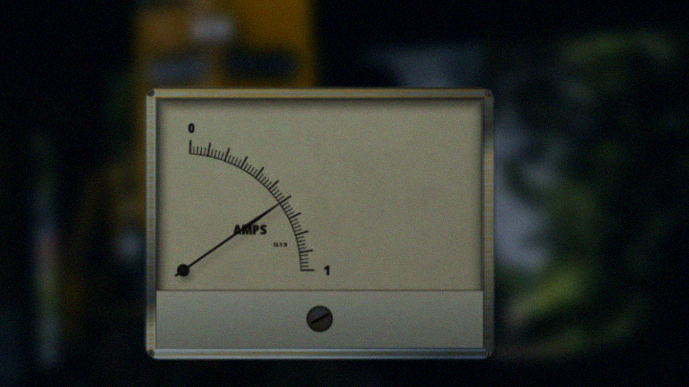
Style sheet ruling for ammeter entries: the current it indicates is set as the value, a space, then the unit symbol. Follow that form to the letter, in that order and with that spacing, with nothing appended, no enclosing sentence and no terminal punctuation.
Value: 0.6 A
